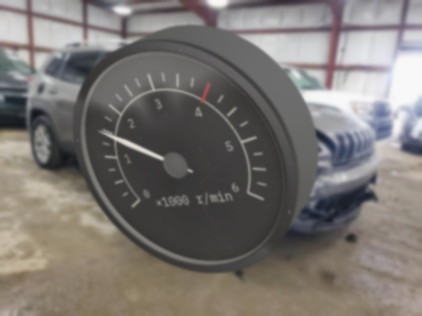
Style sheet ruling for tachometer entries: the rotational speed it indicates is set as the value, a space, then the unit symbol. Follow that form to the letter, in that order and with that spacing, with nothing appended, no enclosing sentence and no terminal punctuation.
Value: 1500 rpm
